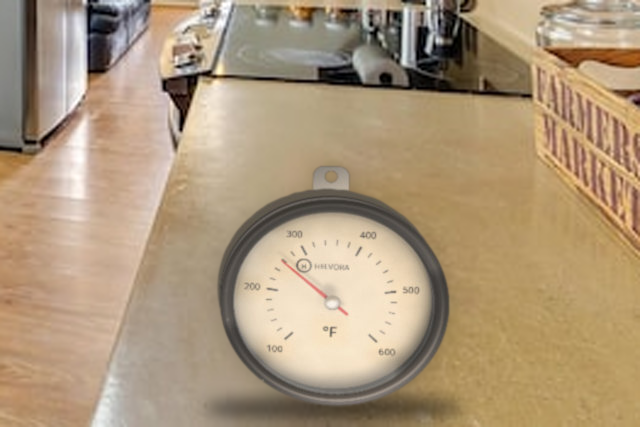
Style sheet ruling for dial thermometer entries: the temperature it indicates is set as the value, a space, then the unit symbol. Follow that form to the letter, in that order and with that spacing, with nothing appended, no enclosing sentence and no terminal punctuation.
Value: 260 °F
